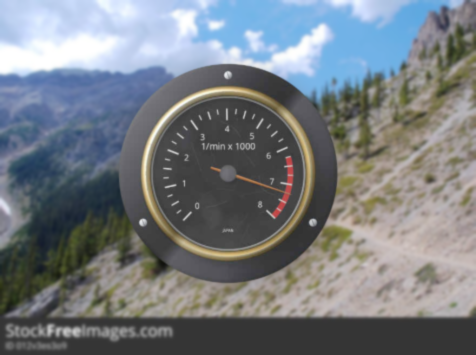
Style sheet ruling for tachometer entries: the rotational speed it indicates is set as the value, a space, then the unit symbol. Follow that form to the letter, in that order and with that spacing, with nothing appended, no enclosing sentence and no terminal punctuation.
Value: 7250 rpm
